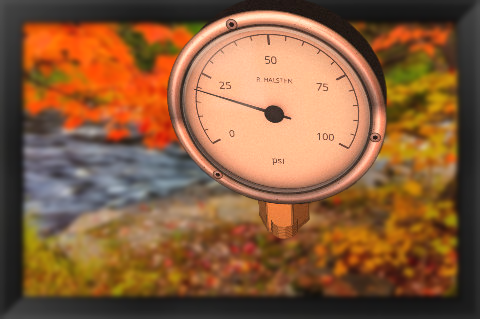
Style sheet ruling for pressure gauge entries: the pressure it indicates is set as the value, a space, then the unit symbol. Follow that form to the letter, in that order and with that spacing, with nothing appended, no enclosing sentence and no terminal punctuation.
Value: 20 psi
